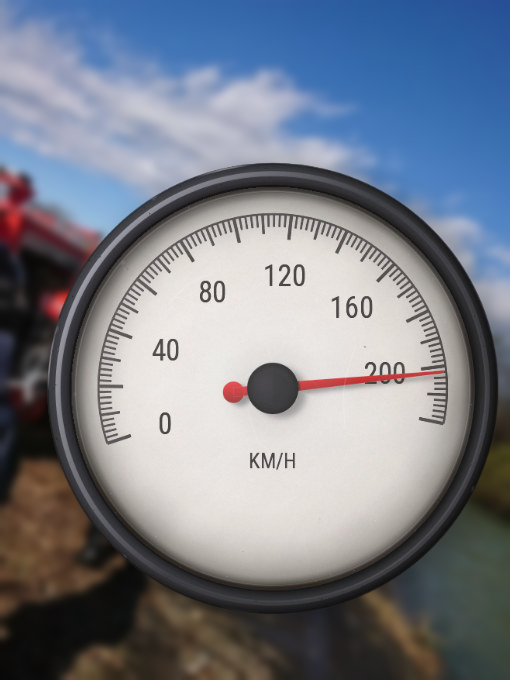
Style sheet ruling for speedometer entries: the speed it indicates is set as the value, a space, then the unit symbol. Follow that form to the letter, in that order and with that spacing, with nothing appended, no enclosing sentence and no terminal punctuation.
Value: 202 km/h
